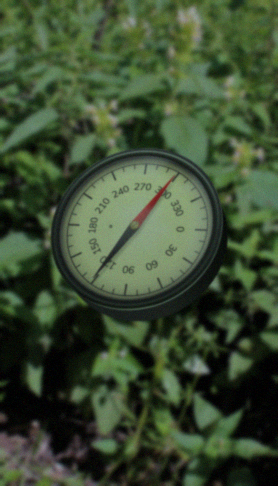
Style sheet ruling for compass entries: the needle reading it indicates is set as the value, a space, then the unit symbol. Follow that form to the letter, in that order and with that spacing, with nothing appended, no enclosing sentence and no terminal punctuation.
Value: 300 °
